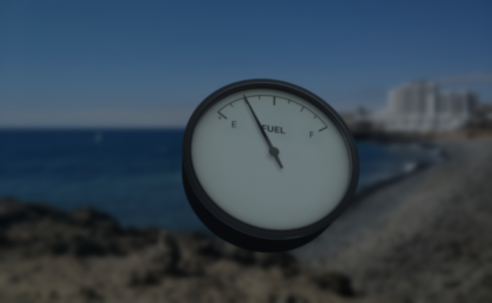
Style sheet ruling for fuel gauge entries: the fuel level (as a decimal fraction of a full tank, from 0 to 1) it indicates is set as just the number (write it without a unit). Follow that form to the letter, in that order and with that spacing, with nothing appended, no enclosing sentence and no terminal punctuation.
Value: 0.25
